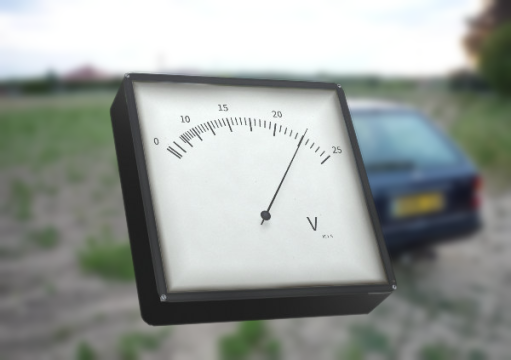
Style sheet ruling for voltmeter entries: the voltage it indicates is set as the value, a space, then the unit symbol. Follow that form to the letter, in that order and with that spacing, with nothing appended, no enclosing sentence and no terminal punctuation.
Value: 22.5 V
